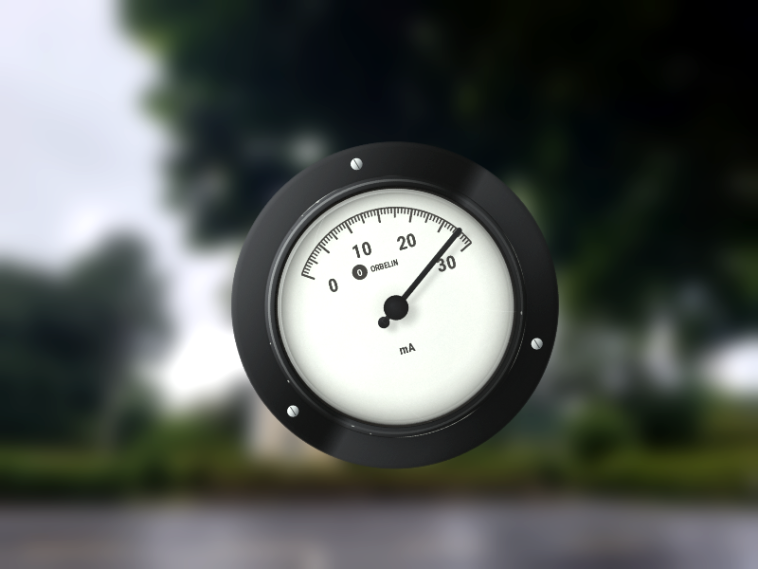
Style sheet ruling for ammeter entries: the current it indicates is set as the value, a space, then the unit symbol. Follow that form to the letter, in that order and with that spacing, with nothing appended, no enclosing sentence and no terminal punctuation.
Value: 27.5 mA
